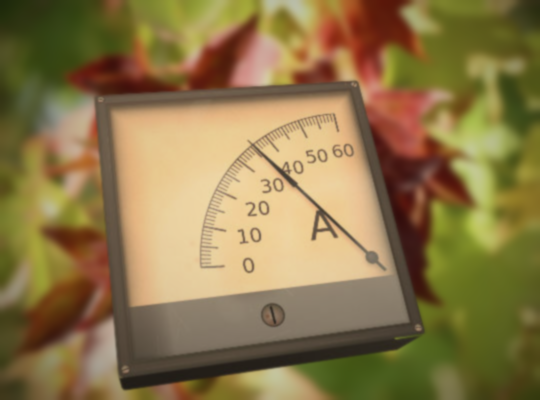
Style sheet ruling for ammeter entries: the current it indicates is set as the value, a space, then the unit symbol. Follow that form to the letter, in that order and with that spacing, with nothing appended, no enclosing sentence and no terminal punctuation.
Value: 35 A
